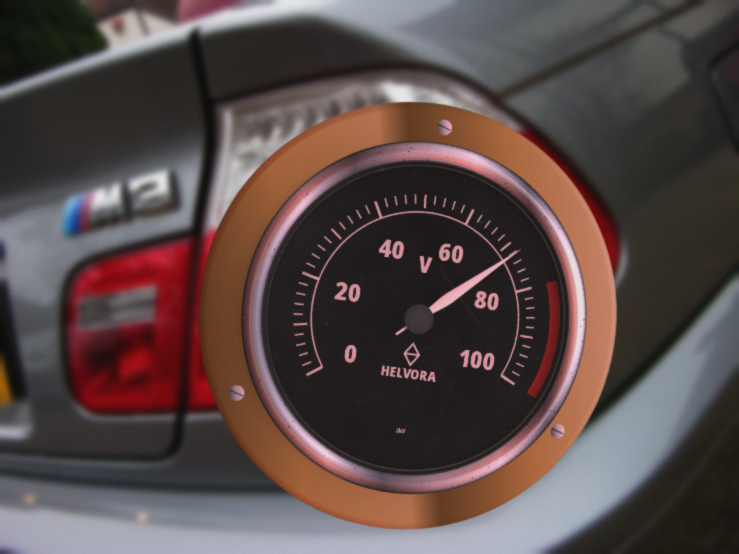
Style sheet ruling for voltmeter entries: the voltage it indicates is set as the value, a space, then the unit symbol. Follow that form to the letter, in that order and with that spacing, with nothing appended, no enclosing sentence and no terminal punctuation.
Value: 72 V
